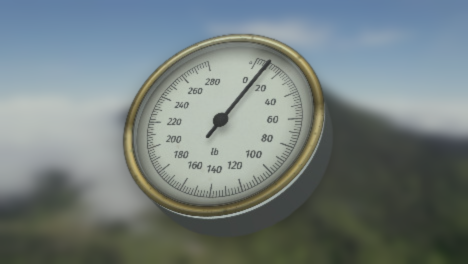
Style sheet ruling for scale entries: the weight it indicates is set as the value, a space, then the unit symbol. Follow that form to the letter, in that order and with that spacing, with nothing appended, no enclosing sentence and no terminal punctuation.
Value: 10 lb
